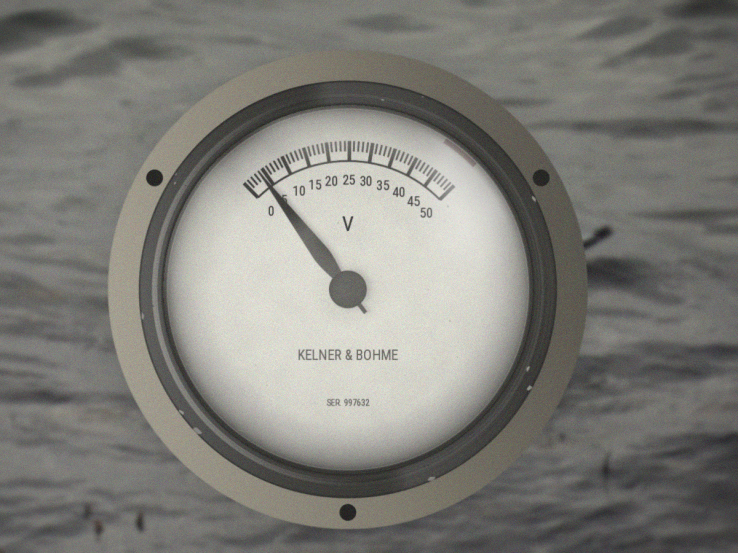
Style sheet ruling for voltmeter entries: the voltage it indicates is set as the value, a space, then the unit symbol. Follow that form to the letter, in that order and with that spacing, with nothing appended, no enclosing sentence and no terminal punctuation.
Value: 4 V
